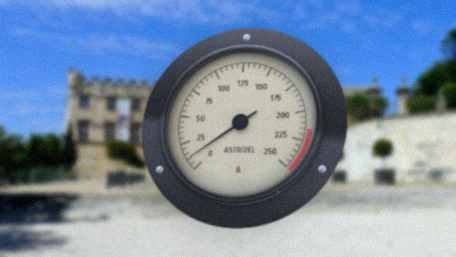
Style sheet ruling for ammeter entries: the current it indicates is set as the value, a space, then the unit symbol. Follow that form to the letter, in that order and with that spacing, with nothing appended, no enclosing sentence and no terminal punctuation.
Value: 10 A
